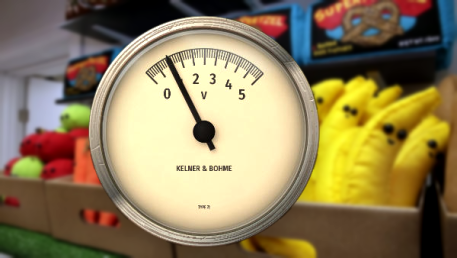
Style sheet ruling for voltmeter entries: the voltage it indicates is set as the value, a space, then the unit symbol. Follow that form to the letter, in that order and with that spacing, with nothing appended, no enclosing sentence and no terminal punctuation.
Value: 1 V
